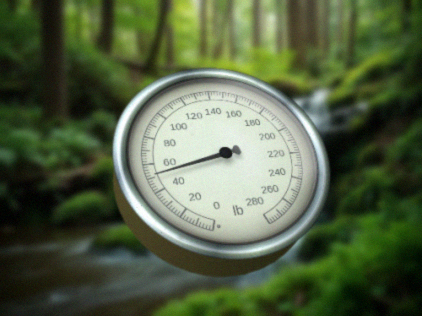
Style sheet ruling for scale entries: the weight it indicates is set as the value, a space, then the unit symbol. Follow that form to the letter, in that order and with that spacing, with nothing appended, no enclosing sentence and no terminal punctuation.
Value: 50 lb
